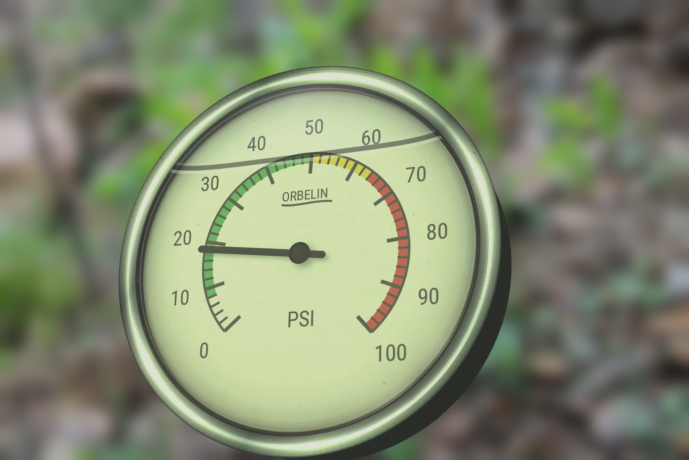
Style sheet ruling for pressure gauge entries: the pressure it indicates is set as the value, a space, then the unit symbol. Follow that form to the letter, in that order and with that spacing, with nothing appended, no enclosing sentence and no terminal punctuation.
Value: 18 psi
